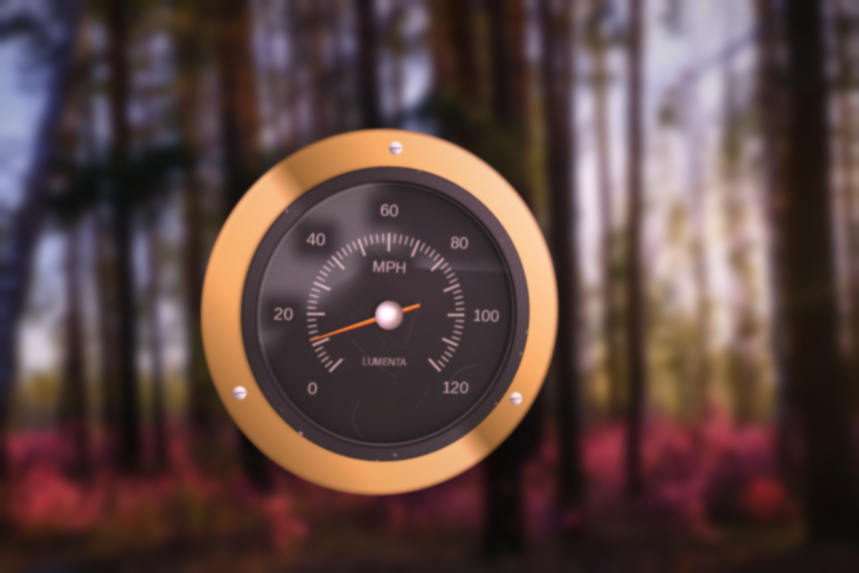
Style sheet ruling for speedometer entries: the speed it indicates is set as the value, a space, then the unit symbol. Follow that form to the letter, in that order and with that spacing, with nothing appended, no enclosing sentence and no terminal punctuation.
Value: 12 mph
